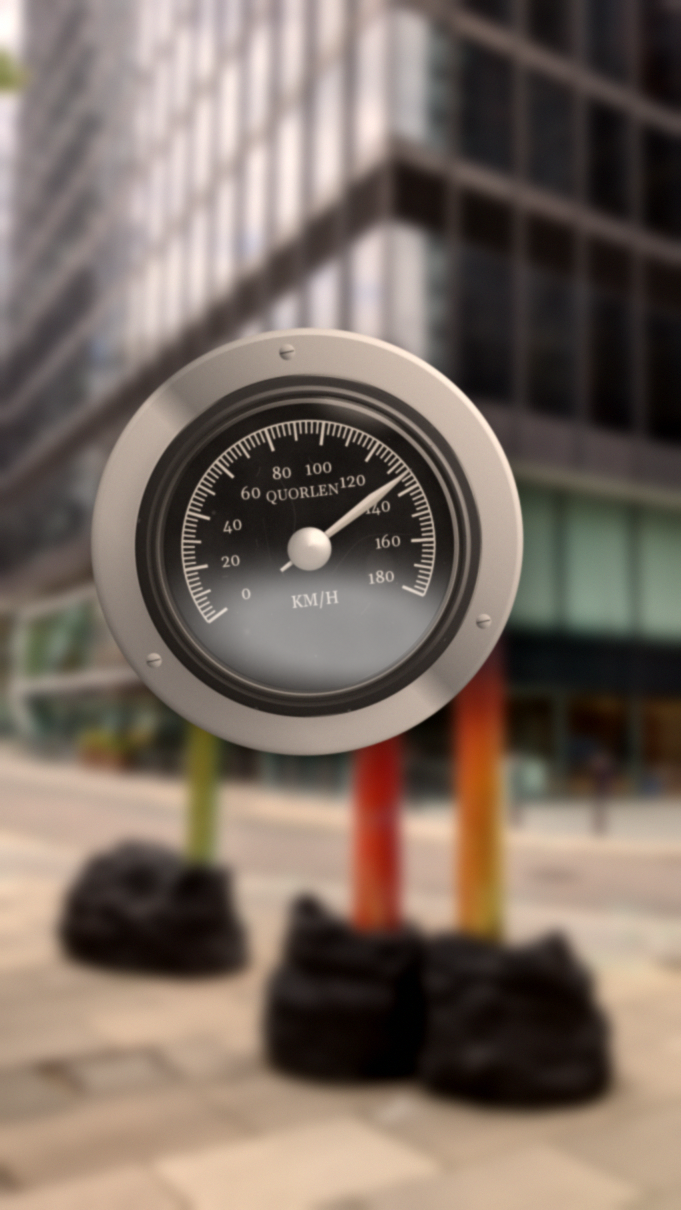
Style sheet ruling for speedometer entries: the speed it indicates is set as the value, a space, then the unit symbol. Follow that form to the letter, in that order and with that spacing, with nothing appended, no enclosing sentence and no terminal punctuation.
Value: 134 km/h
